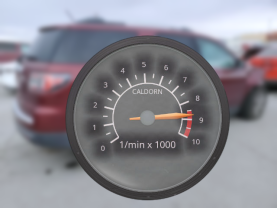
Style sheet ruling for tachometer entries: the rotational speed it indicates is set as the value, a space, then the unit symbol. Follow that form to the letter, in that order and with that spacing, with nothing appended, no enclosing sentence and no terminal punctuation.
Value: 8750 rpm
